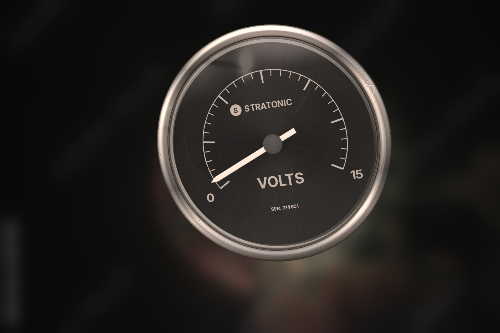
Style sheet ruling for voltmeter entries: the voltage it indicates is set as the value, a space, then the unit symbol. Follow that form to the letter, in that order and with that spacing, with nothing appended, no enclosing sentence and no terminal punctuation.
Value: 0.5 V
